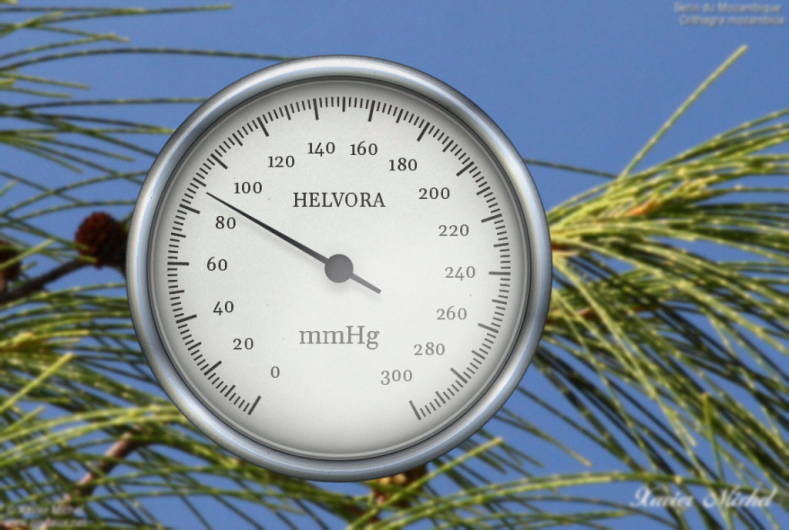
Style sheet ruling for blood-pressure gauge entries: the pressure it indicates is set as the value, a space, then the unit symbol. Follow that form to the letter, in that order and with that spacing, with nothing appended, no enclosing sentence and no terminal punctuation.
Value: 88 mmHg
